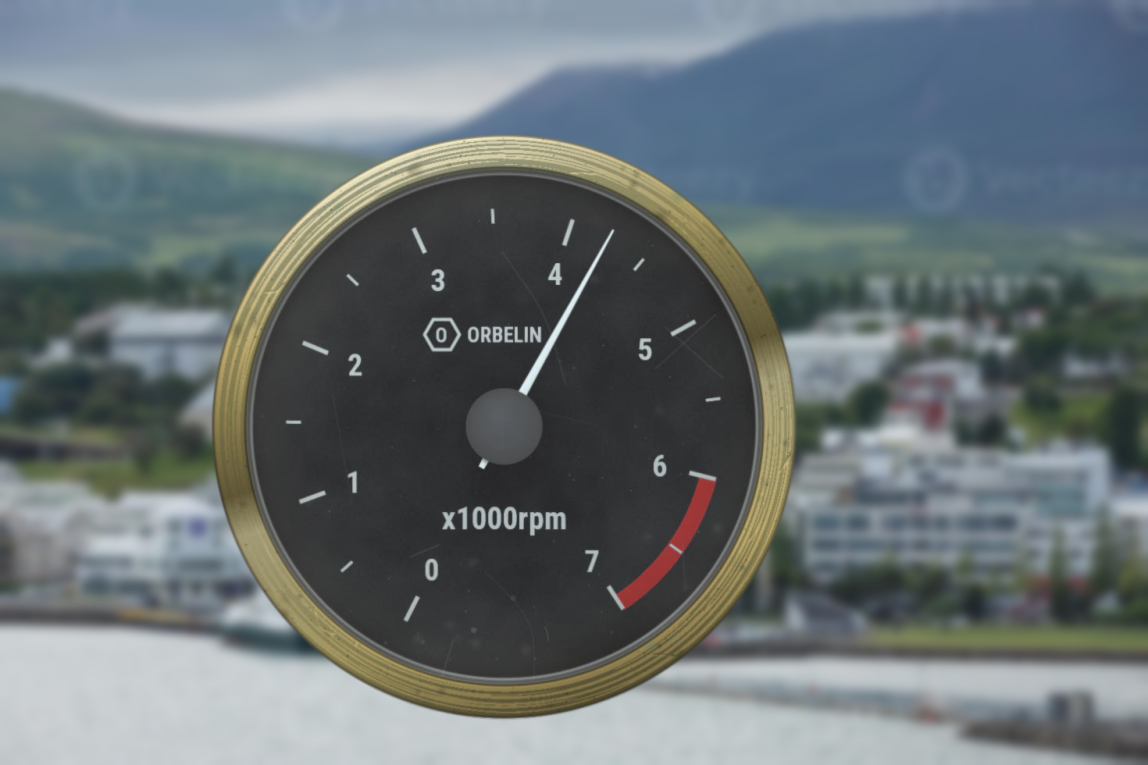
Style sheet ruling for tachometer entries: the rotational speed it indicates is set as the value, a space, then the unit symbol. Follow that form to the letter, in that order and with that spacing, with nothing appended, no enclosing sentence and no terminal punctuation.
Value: 4250 rpm
